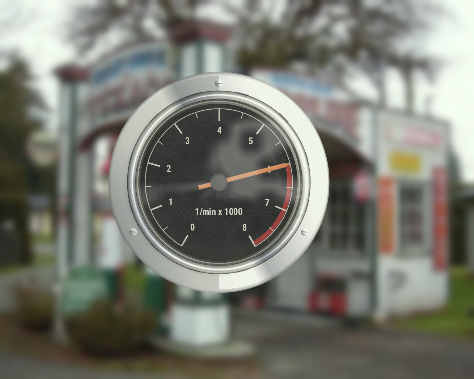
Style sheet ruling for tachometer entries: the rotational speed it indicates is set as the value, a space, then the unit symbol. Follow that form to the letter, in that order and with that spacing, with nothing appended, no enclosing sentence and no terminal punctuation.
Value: 6000 rpm
